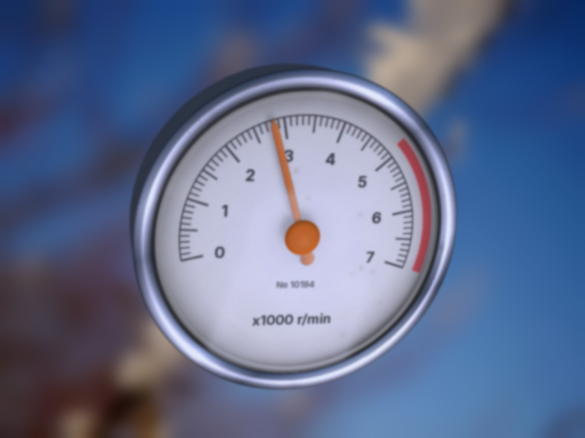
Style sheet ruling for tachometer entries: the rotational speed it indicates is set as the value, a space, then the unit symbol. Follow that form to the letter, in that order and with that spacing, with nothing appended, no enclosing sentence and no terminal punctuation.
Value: 2800 rpm
